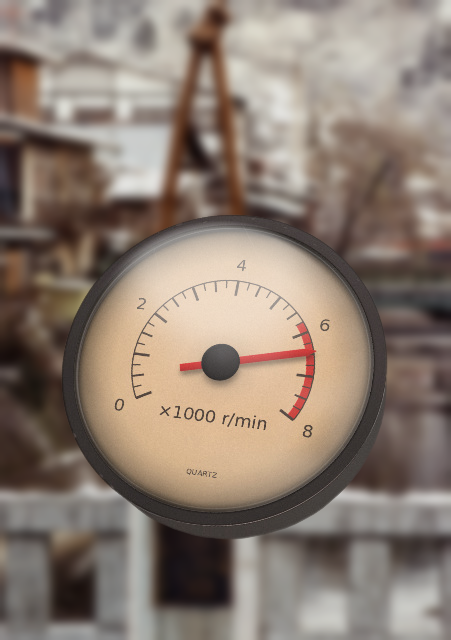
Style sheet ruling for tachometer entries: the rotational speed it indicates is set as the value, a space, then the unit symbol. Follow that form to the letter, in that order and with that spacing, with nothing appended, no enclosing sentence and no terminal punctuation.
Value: 6500 rpm
